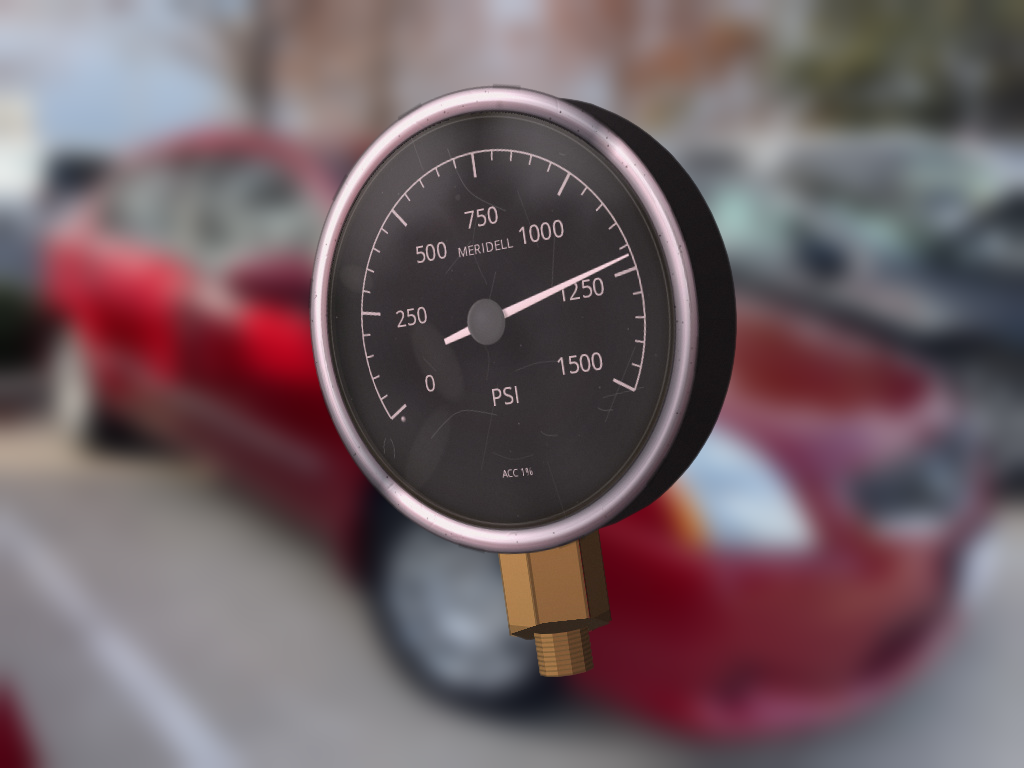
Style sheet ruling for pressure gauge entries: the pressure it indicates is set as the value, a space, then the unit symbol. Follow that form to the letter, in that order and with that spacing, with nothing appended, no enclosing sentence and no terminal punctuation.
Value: 1225 psi
